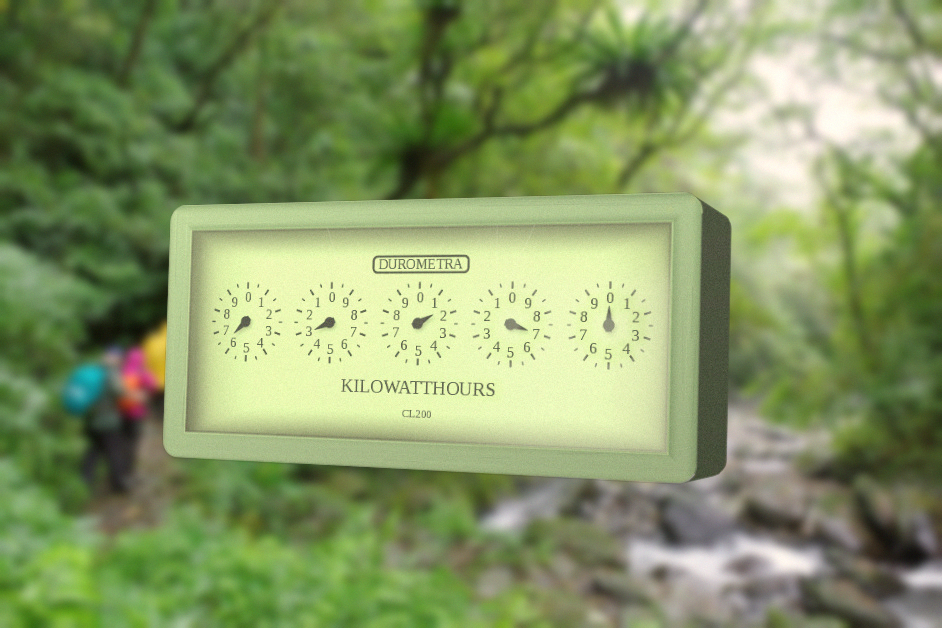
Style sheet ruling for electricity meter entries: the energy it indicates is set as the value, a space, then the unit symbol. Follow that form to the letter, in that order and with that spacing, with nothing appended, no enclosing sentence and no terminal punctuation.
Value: 63170 kWh
